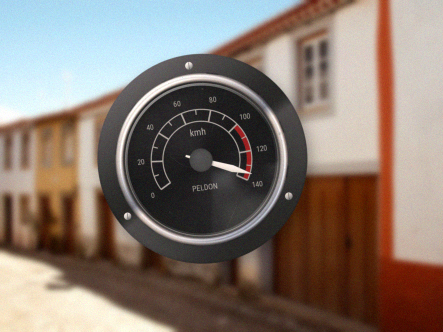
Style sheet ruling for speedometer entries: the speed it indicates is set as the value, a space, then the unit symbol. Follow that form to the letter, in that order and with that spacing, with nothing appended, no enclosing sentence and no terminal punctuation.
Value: 135 km/h
